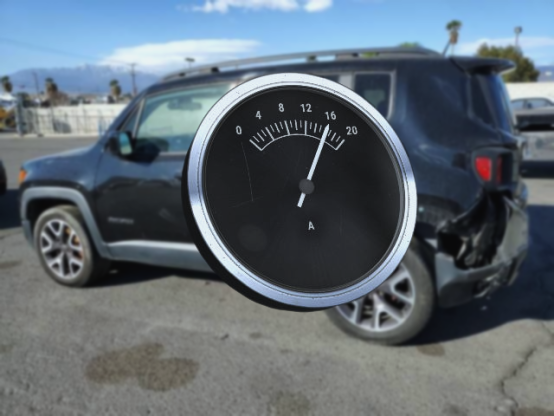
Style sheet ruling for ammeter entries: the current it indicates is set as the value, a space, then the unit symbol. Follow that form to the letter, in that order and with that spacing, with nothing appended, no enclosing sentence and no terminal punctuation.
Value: 16 A
